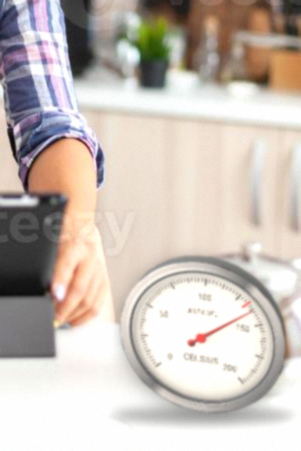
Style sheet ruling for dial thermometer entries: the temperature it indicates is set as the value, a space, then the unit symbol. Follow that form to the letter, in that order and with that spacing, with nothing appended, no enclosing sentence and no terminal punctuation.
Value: 137.5 °C
